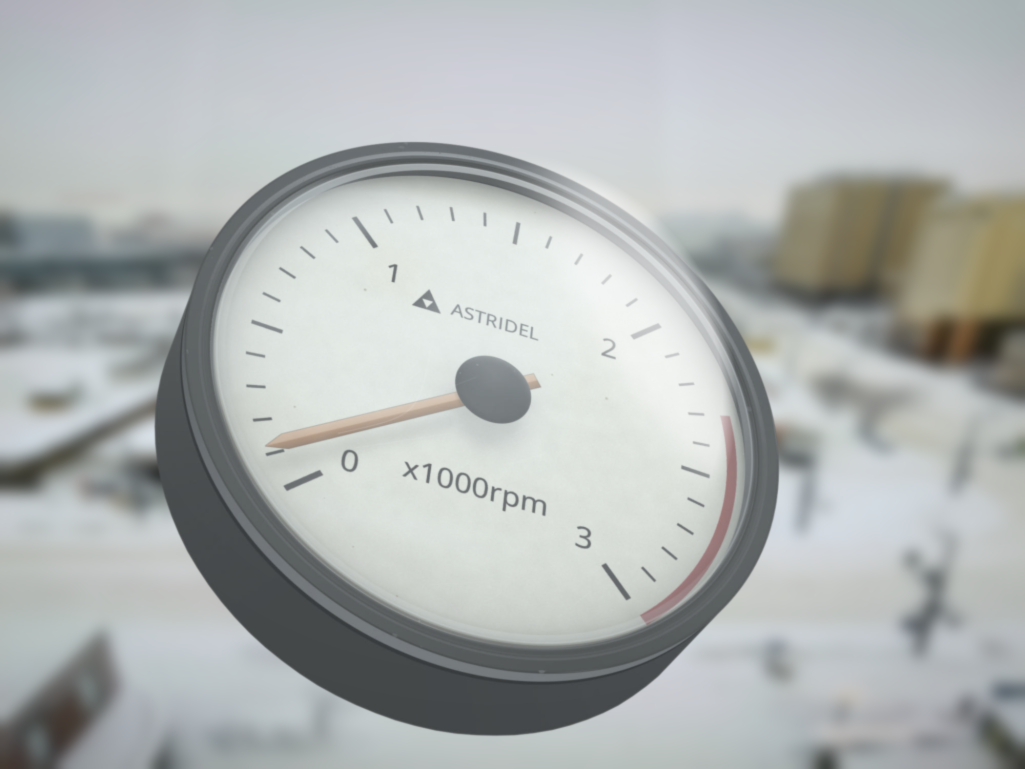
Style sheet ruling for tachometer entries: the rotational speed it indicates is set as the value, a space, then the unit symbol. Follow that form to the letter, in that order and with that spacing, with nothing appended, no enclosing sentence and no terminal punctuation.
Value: 100 rpm
